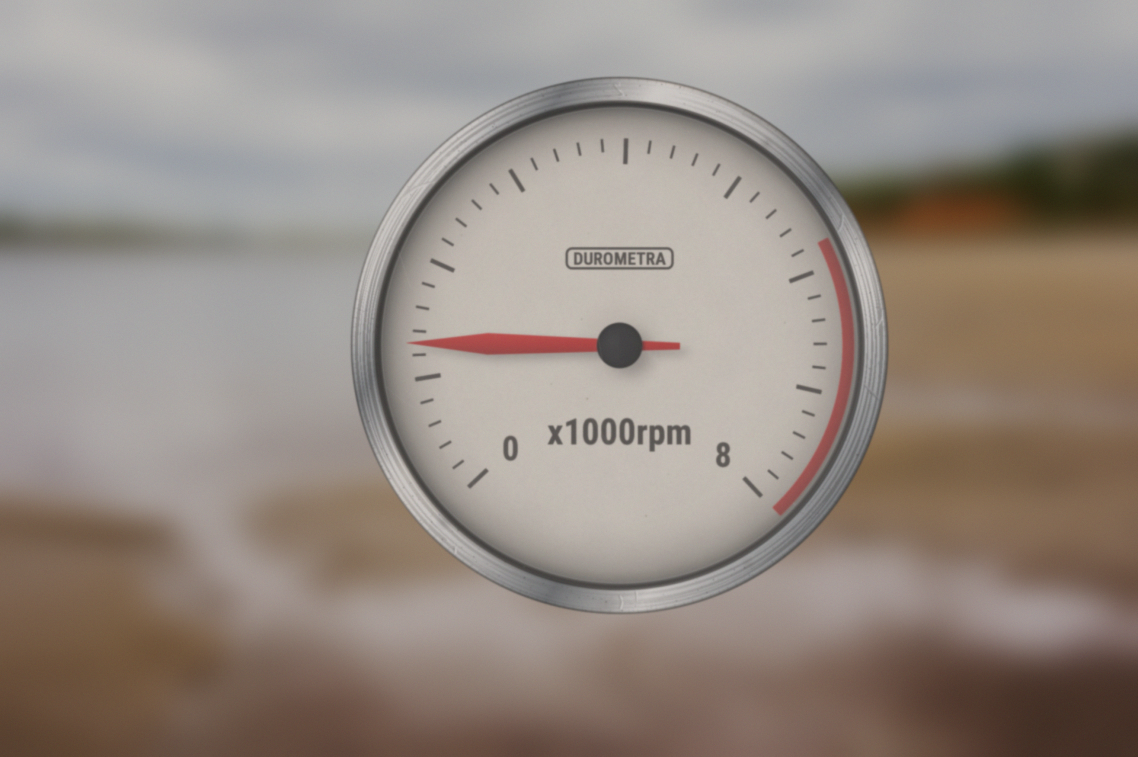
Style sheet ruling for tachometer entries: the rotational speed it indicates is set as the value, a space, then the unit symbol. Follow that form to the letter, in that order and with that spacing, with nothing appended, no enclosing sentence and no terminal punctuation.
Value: 1300 rpm
